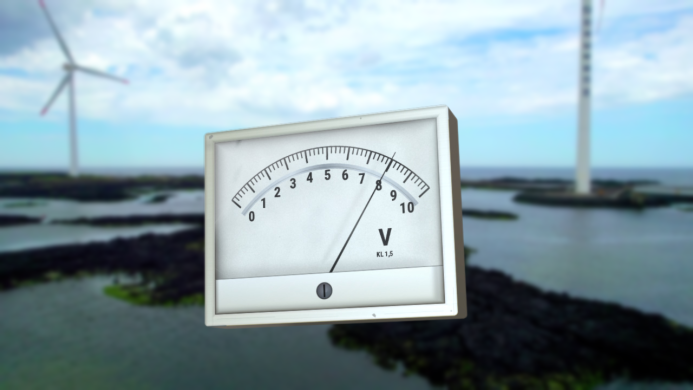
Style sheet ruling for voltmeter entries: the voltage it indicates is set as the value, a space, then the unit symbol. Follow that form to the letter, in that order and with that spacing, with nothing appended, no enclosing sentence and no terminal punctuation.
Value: 8 V
